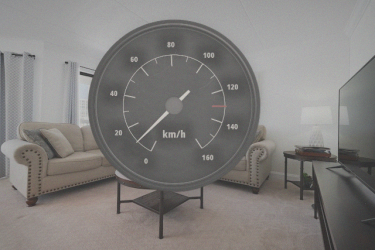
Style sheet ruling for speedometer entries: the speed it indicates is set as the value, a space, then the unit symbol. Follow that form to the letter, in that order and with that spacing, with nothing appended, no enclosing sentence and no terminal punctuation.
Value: 10 km/h
